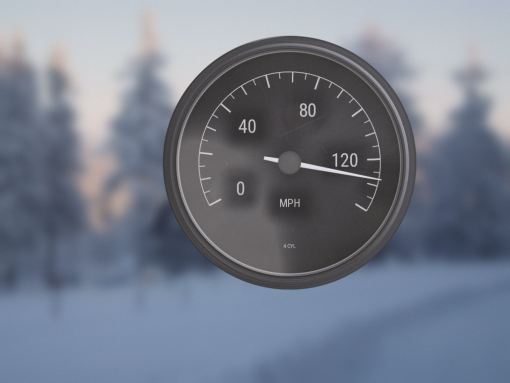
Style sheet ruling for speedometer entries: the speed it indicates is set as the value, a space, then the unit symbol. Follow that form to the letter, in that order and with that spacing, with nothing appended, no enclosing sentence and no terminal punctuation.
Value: 127.5 mph
